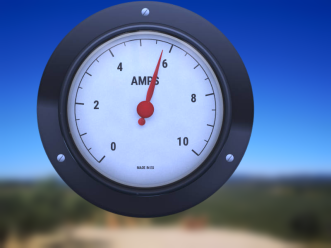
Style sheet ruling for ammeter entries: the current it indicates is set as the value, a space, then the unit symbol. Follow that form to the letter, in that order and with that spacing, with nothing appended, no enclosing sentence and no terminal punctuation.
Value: 5.75 A
